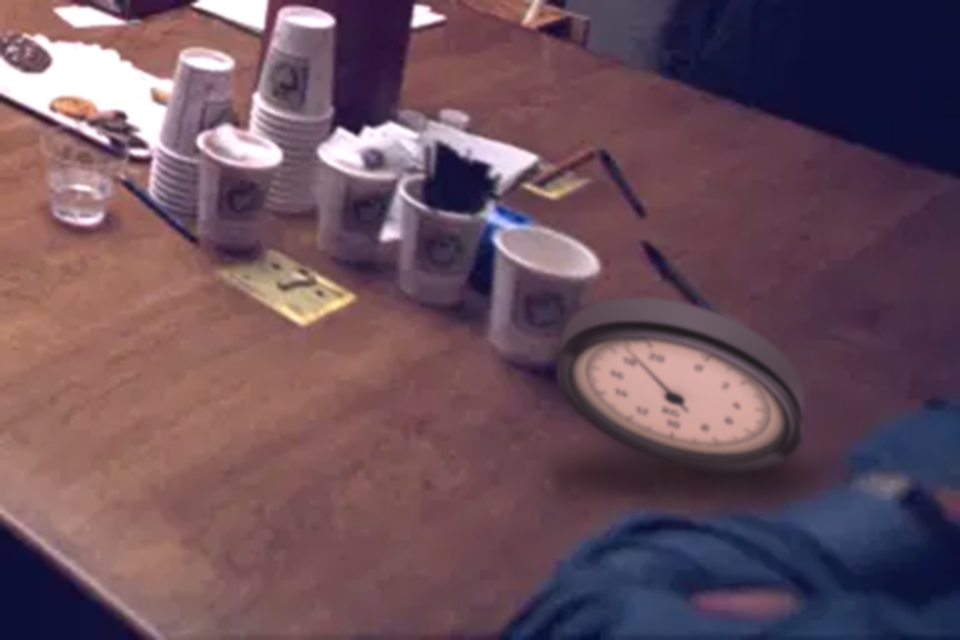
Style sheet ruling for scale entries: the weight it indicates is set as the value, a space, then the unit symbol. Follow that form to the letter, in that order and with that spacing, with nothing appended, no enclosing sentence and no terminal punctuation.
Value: 19 kg
